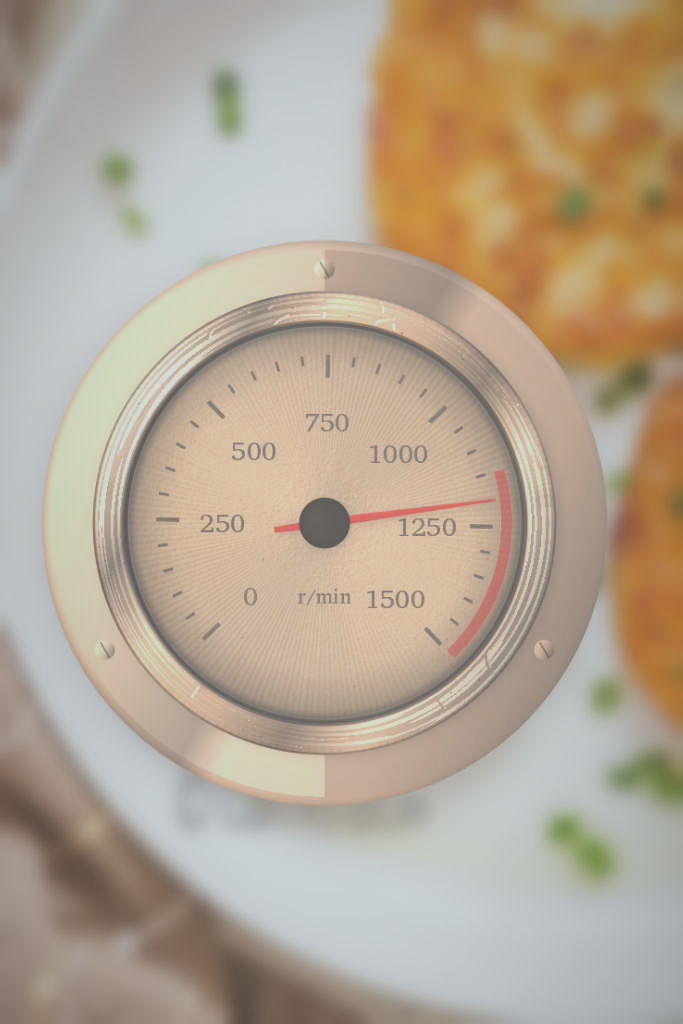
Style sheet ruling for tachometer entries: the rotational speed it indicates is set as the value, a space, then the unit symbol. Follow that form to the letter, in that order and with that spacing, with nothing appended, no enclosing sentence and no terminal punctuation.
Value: 1200 rpm
